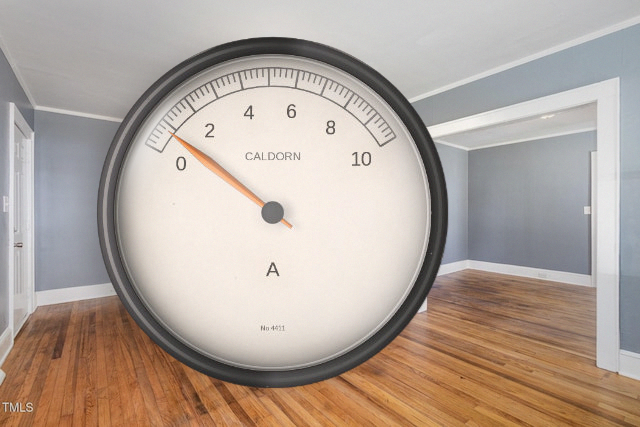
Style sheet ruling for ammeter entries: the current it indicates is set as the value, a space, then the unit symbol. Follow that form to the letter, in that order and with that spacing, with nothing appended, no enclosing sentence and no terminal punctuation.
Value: 0.8 A
